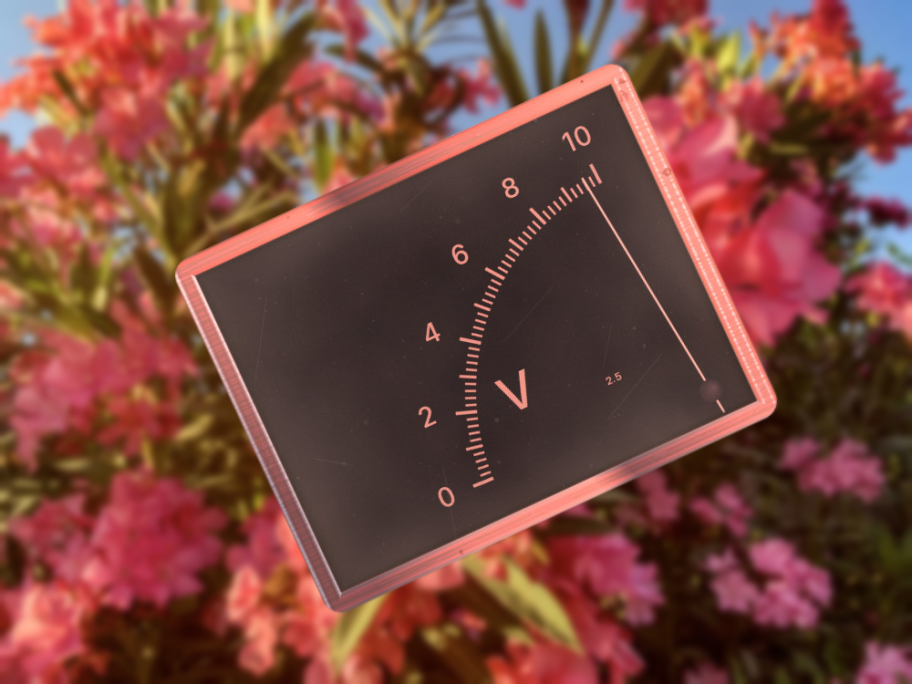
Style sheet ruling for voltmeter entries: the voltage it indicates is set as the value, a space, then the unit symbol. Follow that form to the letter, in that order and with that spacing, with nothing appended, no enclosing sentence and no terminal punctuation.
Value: 9.6 V
